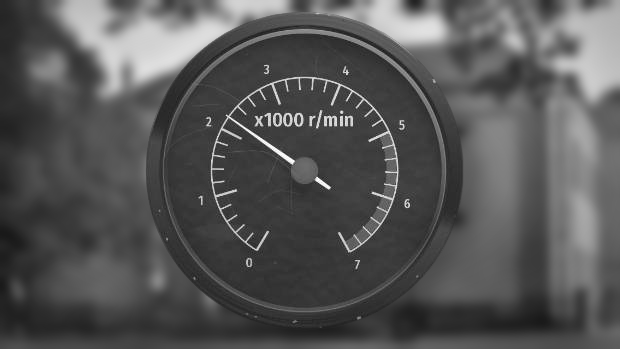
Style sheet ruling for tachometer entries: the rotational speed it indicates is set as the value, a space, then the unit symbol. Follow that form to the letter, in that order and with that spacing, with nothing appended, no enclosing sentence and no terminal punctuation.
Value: 2200 rpm
